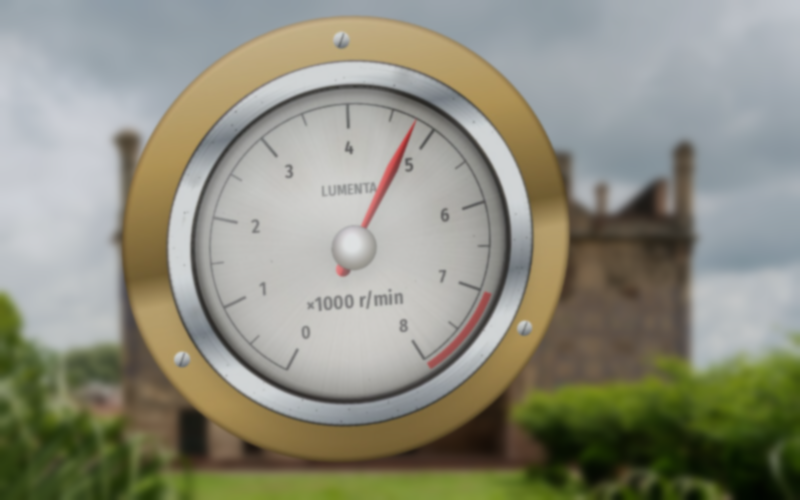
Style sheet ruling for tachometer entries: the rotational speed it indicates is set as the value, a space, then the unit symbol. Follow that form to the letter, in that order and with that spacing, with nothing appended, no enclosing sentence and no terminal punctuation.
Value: 4750 rpm
